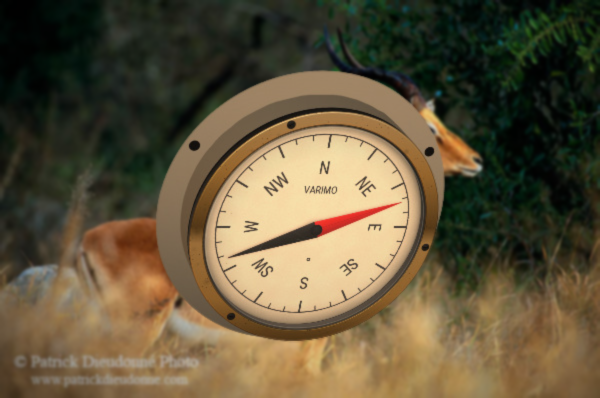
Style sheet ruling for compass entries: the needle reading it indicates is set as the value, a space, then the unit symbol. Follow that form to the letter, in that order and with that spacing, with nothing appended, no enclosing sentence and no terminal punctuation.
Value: 70 °
